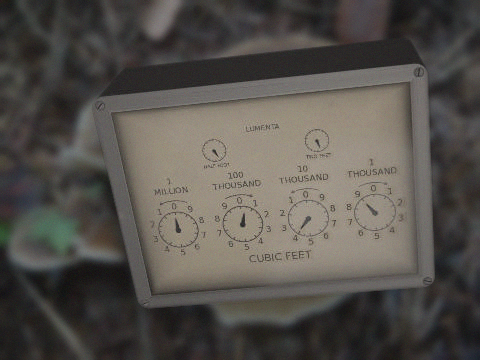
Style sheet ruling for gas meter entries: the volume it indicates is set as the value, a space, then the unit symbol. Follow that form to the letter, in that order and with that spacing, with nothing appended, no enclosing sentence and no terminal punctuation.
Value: 3900 ft³
